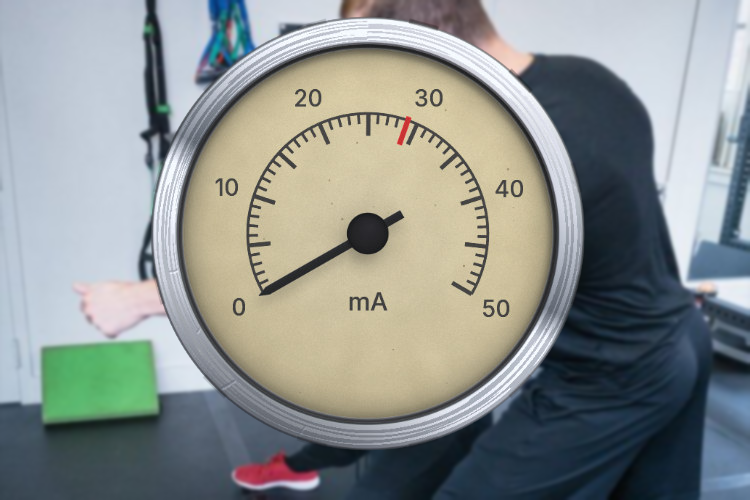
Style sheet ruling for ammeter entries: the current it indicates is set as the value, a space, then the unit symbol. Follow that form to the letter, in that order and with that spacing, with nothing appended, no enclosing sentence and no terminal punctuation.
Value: 0 mA
